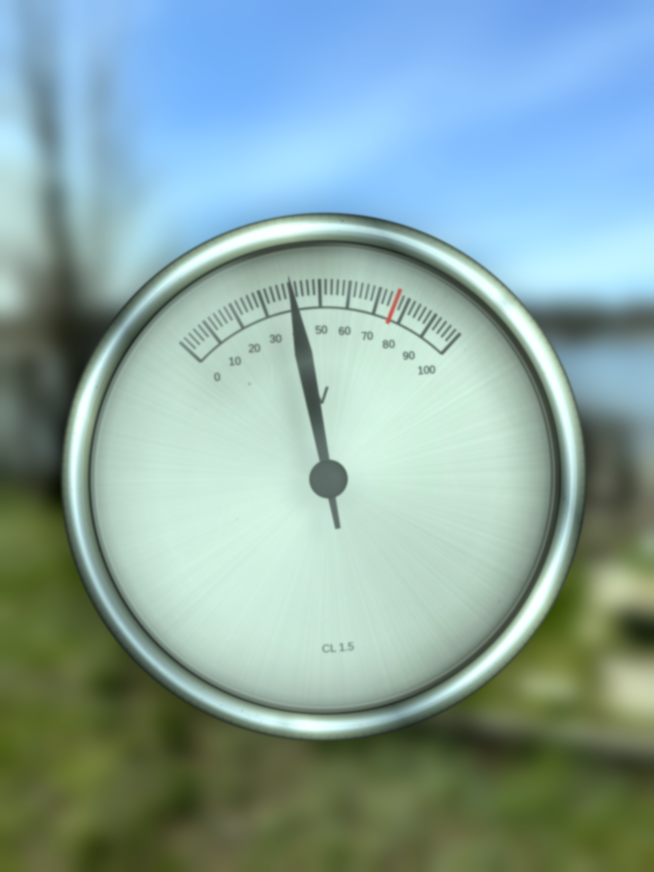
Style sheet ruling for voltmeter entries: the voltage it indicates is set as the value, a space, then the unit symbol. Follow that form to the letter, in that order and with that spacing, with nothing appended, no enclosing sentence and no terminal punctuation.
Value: 40 V
